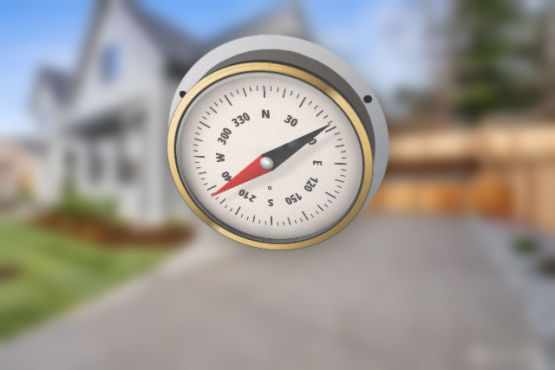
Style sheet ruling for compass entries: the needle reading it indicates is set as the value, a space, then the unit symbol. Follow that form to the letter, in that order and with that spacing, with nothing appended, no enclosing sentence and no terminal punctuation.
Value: 235 °
